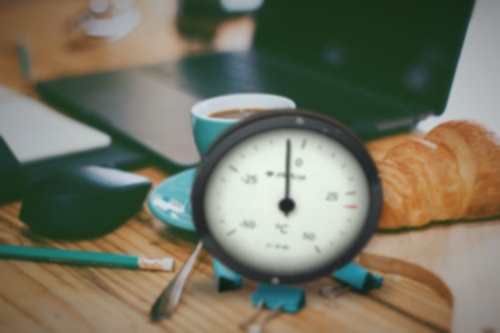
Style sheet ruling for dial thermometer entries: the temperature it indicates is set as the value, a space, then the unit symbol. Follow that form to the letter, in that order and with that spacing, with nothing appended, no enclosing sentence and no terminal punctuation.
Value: -5 °C
